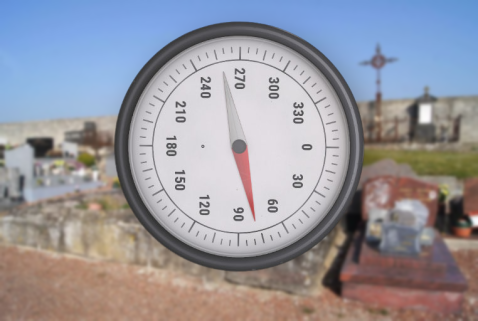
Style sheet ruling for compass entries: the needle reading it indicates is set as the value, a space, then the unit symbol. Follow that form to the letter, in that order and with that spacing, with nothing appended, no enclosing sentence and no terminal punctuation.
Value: 77.5 °
